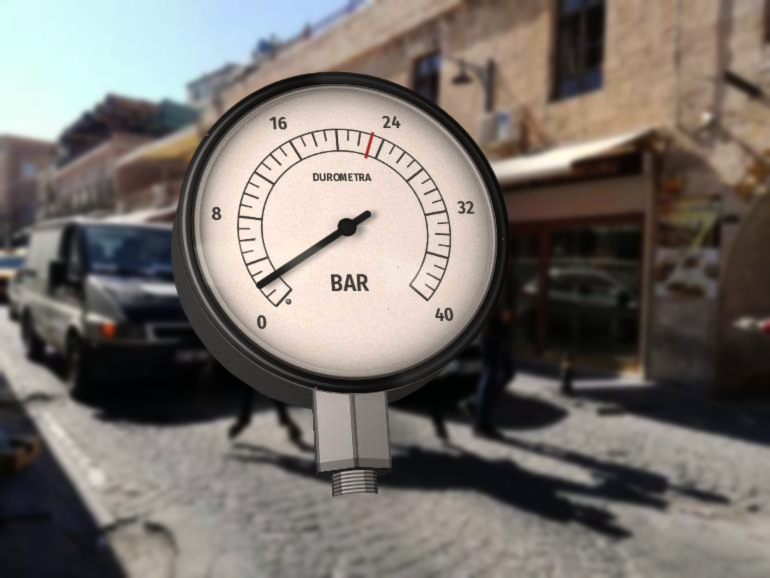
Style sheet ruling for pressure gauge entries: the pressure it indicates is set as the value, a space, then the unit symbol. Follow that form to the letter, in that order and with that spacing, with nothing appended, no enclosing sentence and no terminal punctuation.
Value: 2 bar
